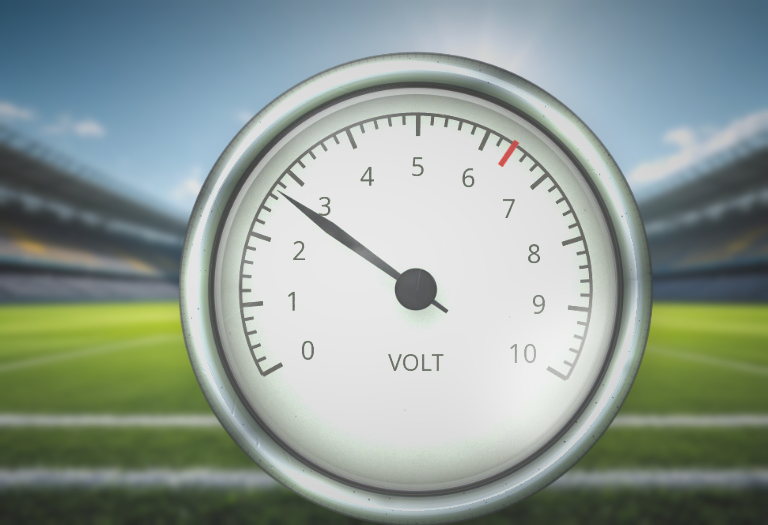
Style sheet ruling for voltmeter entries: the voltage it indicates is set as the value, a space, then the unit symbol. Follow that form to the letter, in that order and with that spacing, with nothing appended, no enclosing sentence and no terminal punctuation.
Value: 2.7 V
